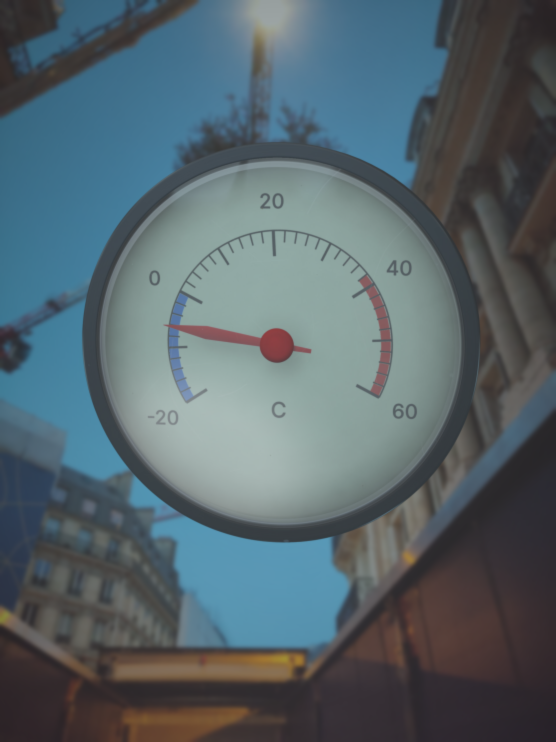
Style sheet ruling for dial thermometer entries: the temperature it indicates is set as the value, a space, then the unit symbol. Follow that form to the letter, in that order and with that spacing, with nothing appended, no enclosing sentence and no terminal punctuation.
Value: -6 °C
